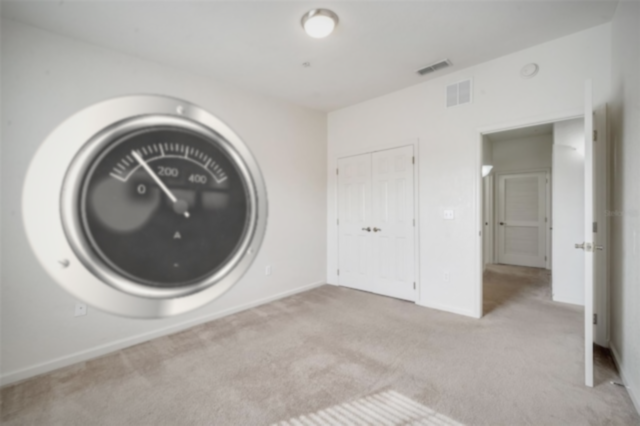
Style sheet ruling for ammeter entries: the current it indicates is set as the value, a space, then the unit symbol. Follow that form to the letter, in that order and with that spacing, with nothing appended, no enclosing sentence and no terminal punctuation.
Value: 100 A
